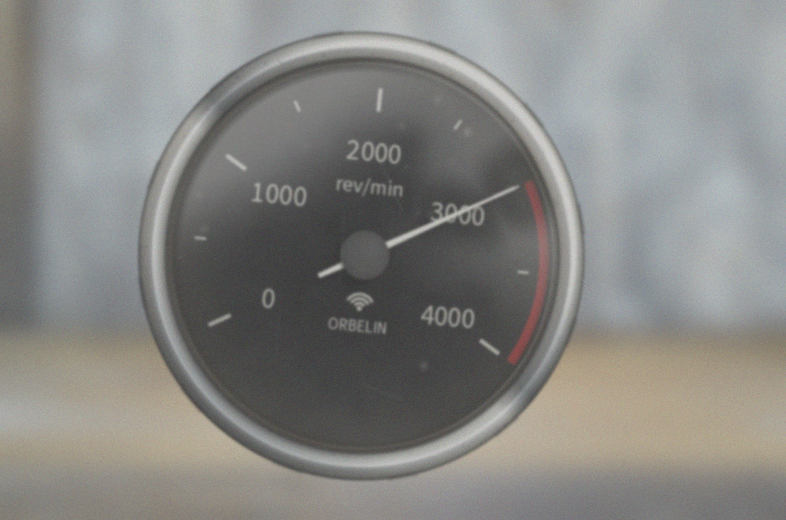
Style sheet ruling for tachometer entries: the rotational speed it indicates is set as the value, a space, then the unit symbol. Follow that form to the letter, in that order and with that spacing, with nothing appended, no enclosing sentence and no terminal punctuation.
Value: 3000 rpm
